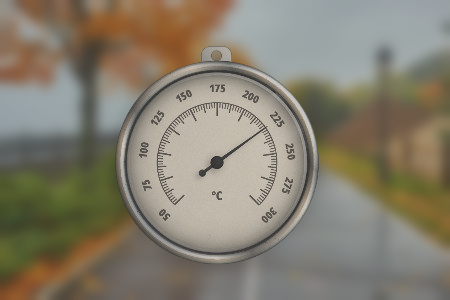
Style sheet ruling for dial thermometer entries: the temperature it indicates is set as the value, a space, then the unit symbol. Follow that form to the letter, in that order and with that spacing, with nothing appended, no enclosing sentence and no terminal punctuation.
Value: 225 °C
